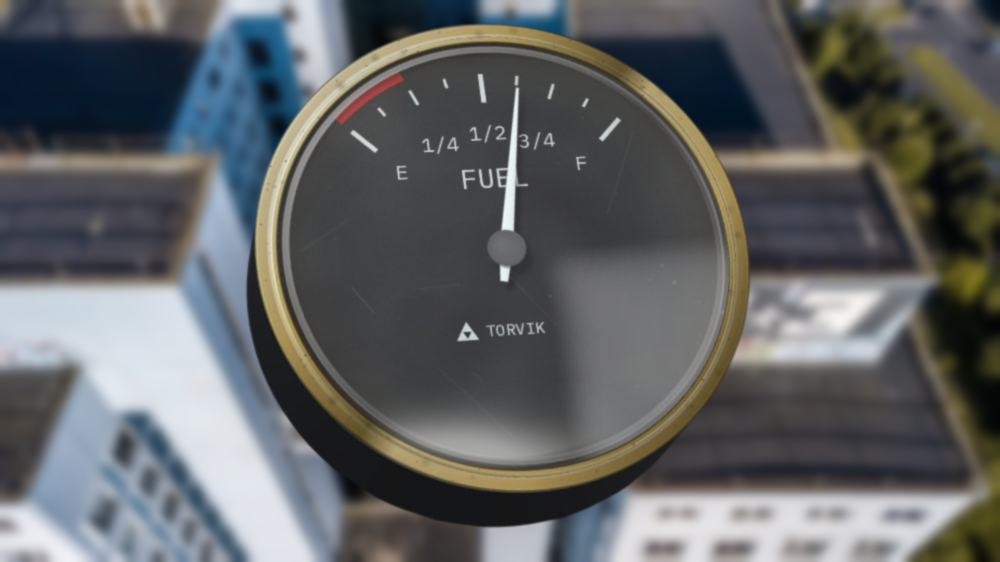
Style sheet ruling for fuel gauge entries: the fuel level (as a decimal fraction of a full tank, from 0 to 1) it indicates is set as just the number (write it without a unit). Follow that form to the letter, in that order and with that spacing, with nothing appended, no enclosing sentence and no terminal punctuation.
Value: 0.625
